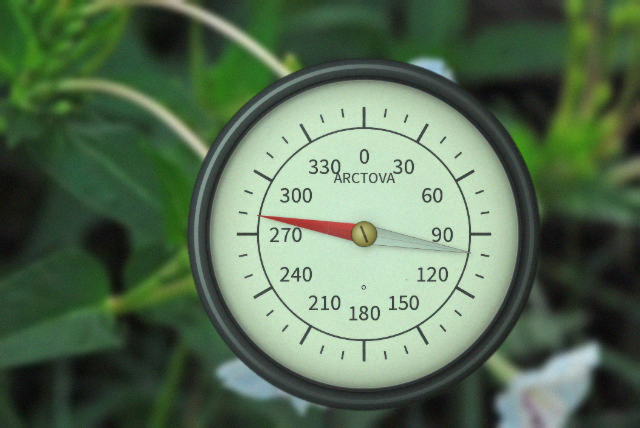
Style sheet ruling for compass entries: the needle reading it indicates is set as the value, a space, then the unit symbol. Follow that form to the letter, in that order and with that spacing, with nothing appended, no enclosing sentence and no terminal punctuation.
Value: 280 °
